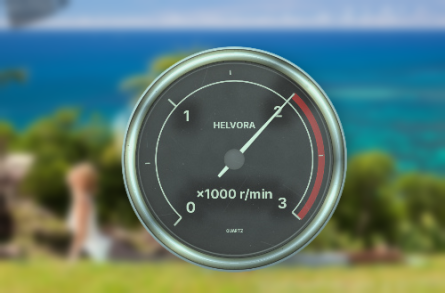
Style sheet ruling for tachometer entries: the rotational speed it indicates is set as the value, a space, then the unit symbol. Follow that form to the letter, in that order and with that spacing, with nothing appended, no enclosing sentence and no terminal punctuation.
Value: 2000 rpm
